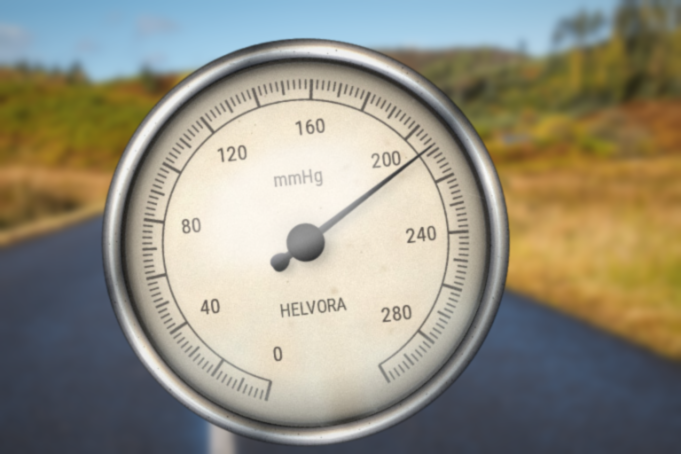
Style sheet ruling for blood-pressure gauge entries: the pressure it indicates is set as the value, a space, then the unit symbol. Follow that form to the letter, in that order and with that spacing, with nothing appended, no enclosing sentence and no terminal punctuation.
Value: 208 mmHg
